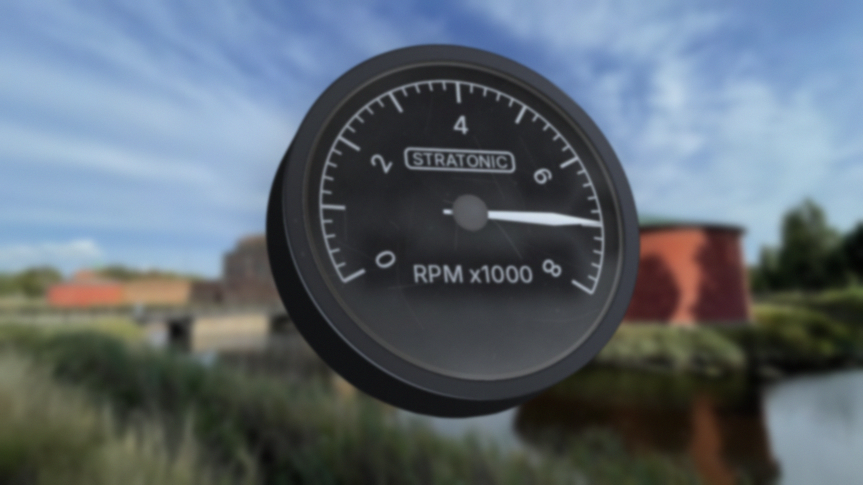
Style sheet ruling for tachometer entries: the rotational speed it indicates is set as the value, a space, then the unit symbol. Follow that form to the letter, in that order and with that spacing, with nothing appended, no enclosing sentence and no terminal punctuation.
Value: 7000 rpm
